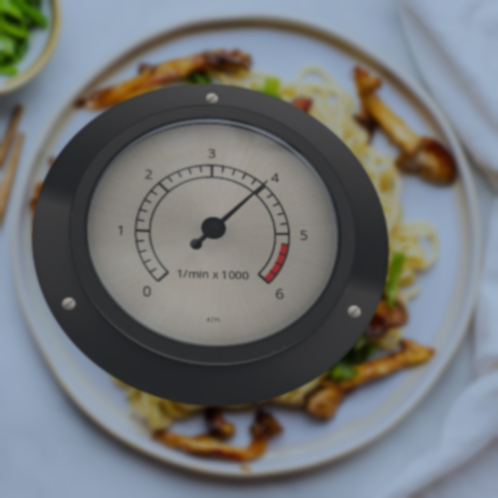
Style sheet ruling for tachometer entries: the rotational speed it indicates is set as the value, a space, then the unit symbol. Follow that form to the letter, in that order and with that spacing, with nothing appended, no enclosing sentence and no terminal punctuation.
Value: 4000 rpm
